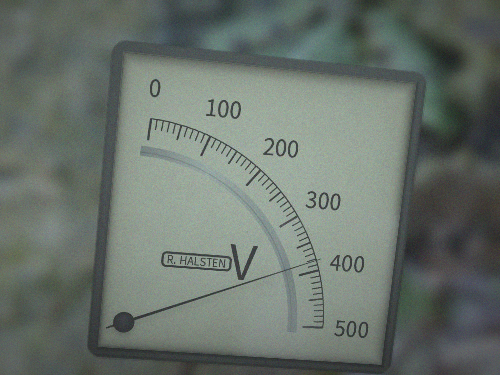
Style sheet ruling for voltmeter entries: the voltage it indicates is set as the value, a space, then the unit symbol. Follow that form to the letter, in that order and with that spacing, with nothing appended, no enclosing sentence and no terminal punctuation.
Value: 380 V
